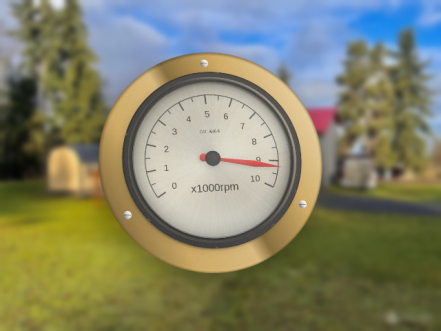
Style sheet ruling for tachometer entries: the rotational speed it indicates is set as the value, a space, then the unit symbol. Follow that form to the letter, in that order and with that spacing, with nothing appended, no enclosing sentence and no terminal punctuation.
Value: 9250 rpm
